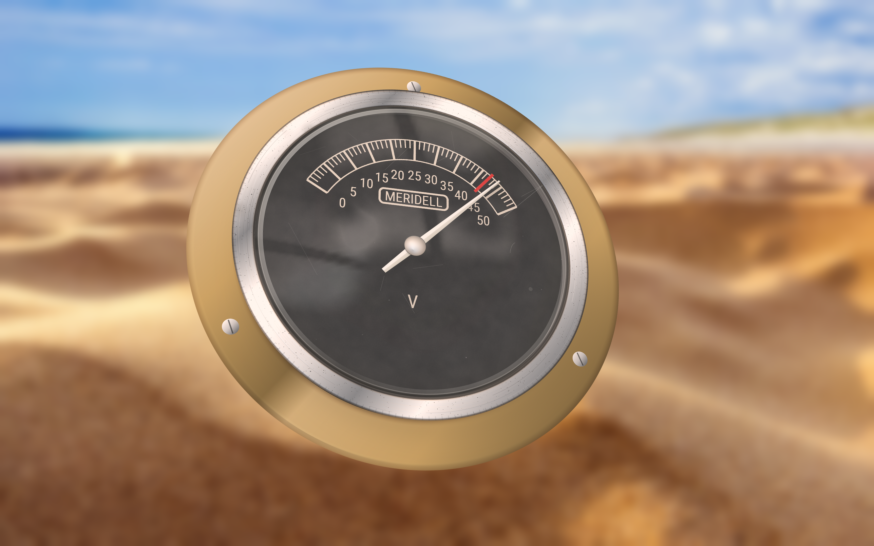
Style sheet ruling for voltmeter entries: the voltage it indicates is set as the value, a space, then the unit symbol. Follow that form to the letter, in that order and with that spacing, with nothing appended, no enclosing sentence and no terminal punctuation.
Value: 44 V
